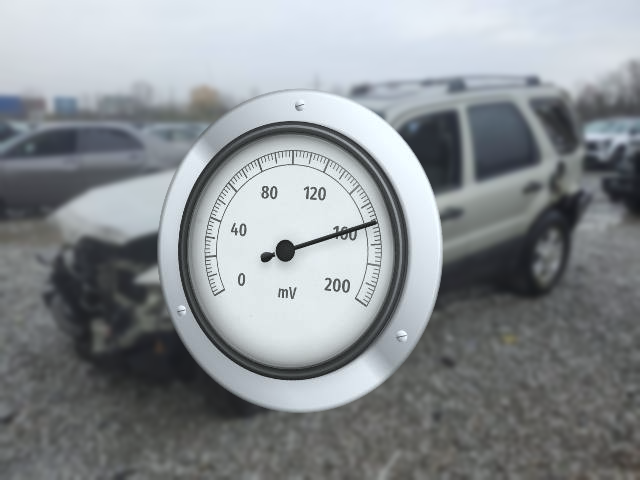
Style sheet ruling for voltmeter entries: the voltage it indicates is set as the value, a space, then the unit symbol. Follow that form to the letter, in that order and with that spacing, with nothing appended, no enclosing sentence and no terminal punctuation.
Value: 160 mV
